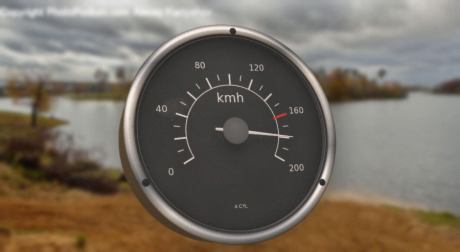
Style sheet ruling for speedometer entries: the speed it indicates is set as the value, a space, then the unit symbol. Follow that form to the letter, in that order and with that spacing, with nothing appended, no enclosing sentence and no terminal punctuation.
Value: 180 km/h
